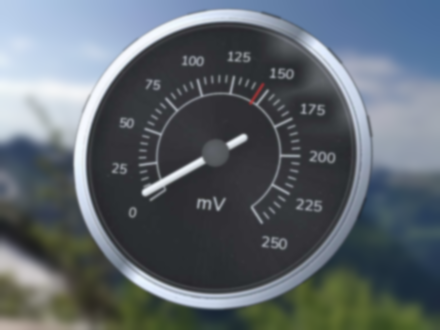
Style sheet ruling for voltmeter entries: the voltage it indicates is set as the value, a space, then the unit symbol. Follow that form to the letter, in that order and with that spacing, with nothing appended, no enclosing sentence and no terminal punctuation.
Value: 5 mV
